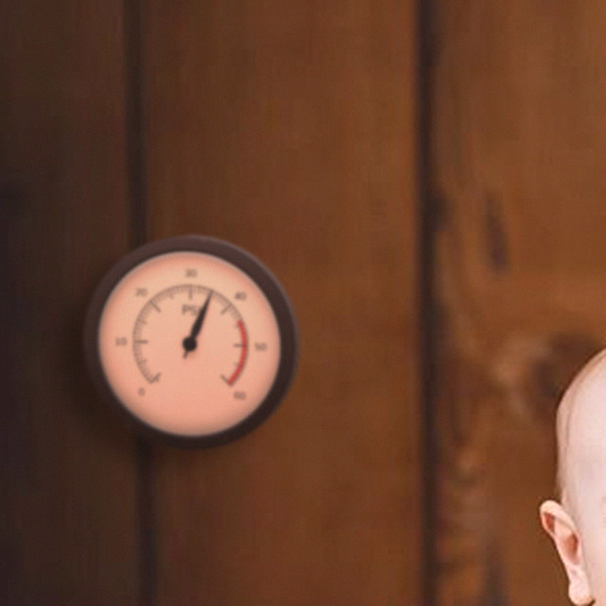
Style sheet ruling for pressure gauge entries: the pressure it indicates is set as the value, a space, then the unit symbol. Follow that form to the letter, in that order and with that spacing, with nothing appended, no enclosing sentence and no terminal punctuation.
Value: 35 psi
